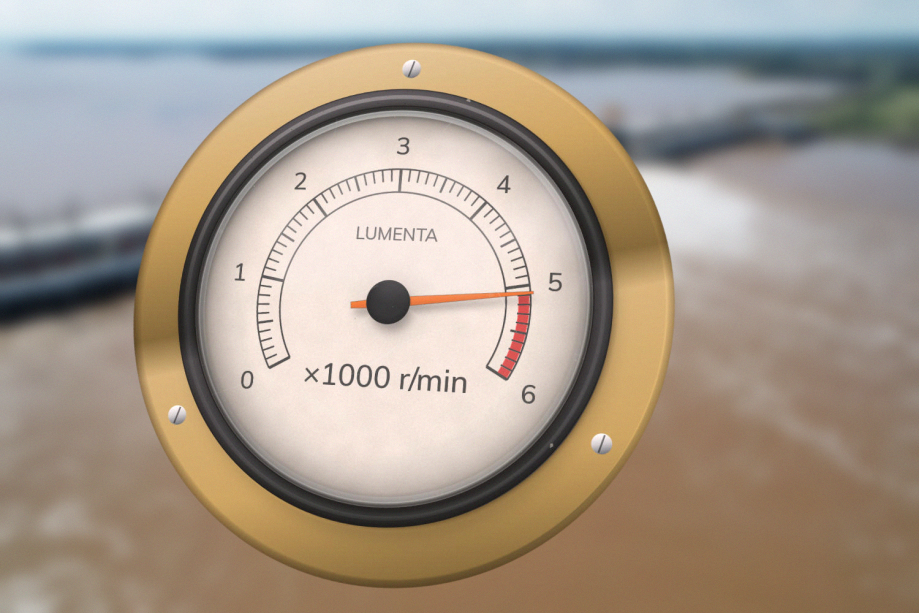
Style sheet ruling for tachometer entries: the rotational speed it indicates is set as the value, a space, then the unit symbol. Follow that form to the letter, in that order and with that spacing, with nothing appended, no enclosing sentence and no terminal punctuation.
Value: 5100 rpm
